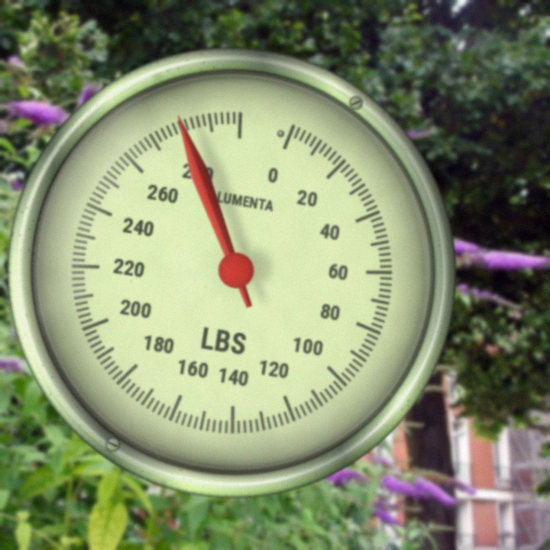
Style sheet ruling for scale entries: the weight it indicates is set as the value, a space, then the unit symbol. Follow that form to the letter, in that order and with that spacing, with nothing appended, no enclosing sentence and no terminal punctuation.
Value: 280 lb
